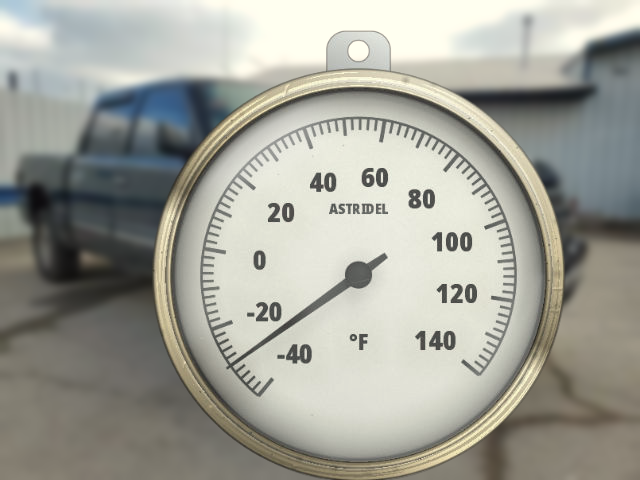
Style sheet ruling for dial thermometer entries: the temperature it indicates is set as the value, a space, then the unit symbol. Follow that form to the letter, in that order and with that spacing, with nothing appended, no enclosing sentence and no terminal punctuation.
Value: -30 °F
